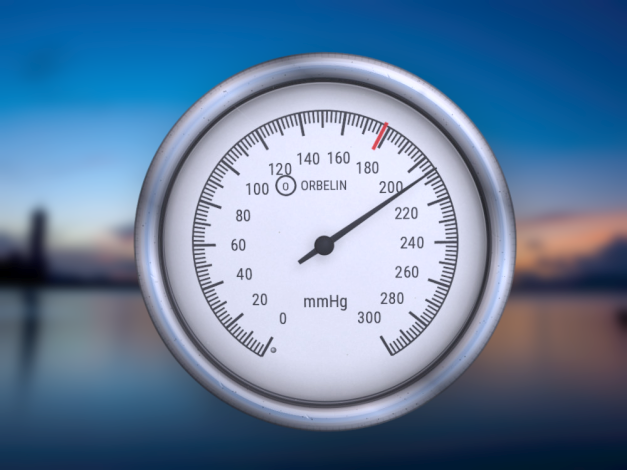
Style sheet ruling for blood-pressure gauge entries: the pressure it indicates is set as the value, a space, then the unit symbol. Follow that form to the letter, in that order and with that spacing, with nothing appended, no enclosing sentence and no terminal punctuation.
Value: 206 mmHg
